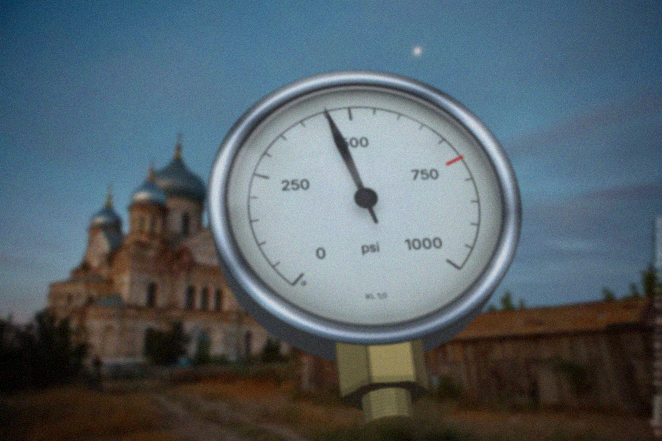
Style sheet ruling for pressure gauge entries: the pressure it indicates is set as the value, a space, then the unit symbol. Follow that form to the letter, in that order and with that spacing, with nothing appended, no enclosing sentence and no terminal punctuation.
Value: 450 psi
